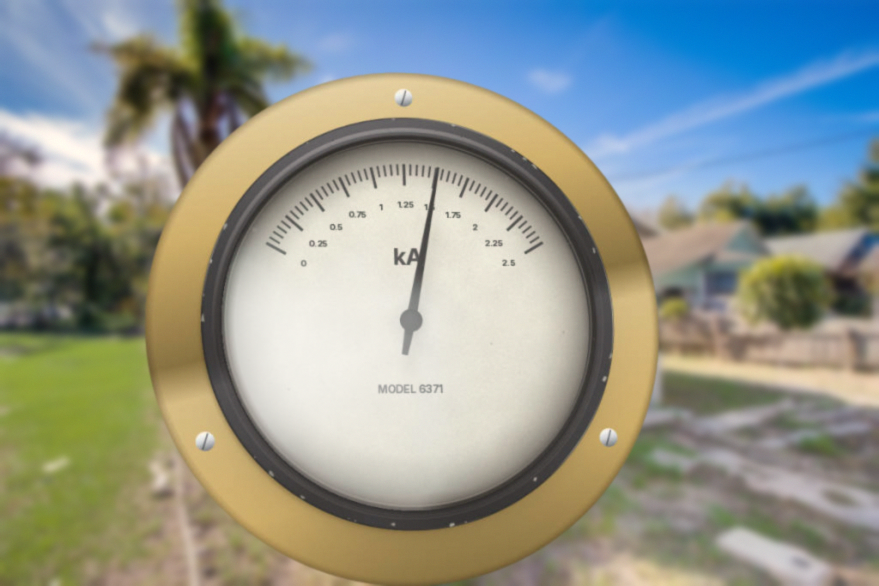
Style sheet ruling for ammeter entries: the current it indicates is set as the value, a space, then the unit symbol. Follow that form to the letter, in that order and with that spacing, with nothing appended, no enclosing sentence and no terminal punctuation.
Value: 1.5 kA
